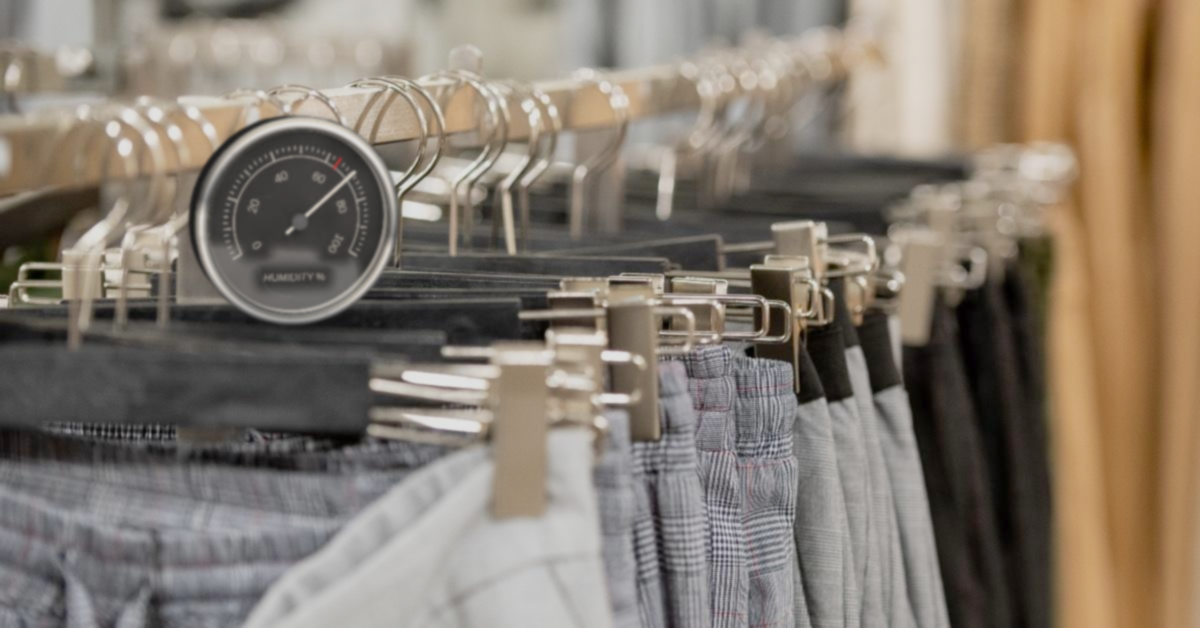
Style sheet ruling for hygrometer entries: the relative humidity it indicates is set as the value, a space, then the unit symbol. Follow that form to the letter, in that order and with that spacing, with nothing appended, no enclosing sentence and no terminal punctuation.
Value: 70 %
